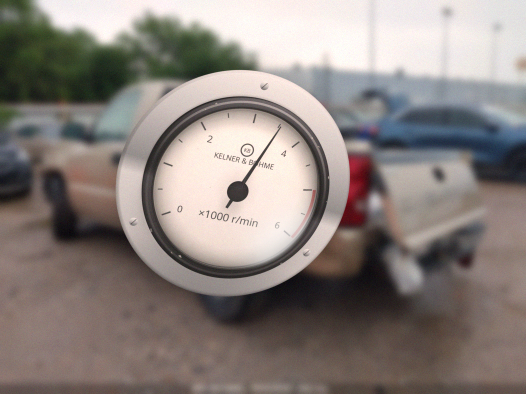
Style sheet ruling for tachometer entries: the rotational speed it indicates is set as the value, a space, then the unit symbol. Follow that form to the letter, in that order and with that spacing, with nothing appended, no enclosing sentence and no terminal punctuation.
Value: 3500 rpm
